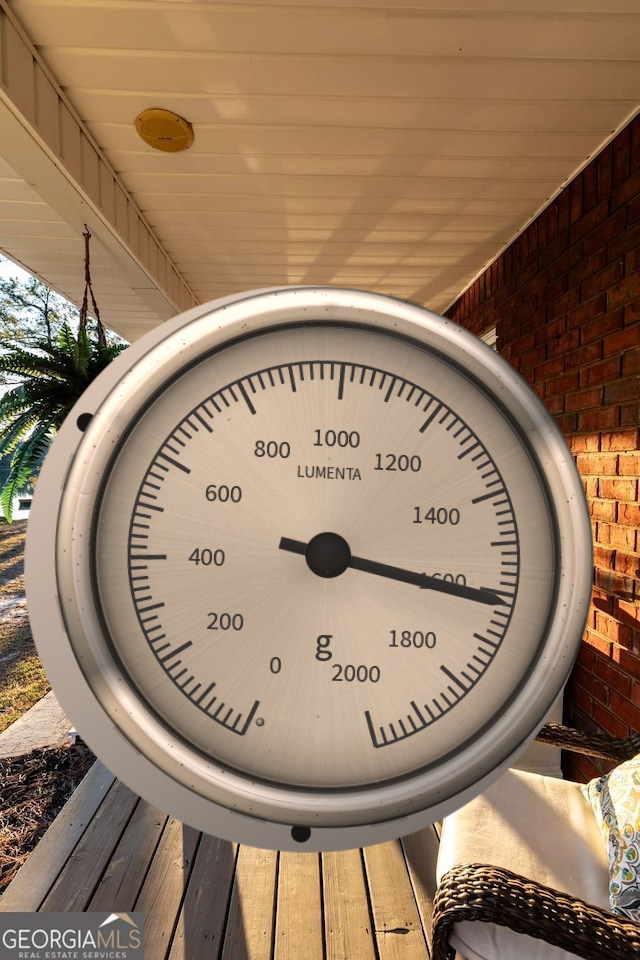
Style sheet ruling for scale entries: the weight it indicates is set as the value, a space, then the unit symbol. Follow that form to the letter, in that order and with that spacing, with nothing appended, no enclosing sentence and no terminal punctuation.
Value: 1620 g
